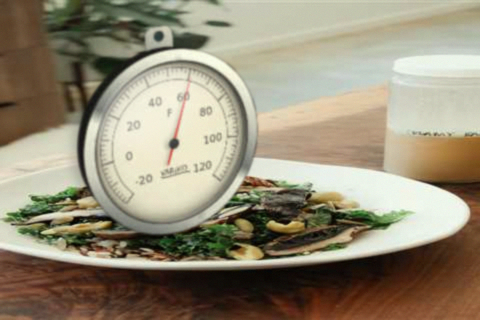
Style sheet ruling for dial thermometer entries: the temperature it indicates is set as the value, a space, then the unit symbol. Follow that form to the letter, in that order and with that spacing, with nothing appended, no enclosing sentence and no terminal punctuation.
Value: 60 °F
